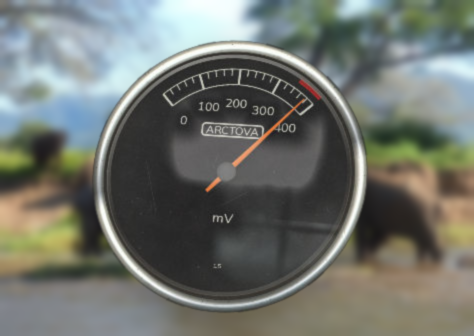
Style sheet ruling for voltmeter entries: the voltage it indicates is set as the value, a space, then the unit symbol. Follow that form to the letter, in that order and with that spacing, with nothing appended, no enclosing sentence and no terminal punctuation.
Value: 380 mV
